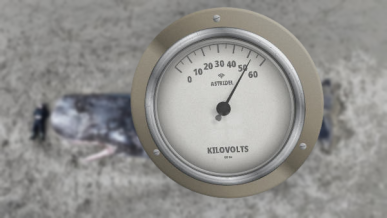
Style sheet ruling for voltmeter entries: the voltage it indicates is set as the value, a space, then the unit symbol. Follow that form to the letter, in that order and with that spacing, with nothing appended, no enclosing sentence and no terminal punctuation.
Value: 52.5 kV
